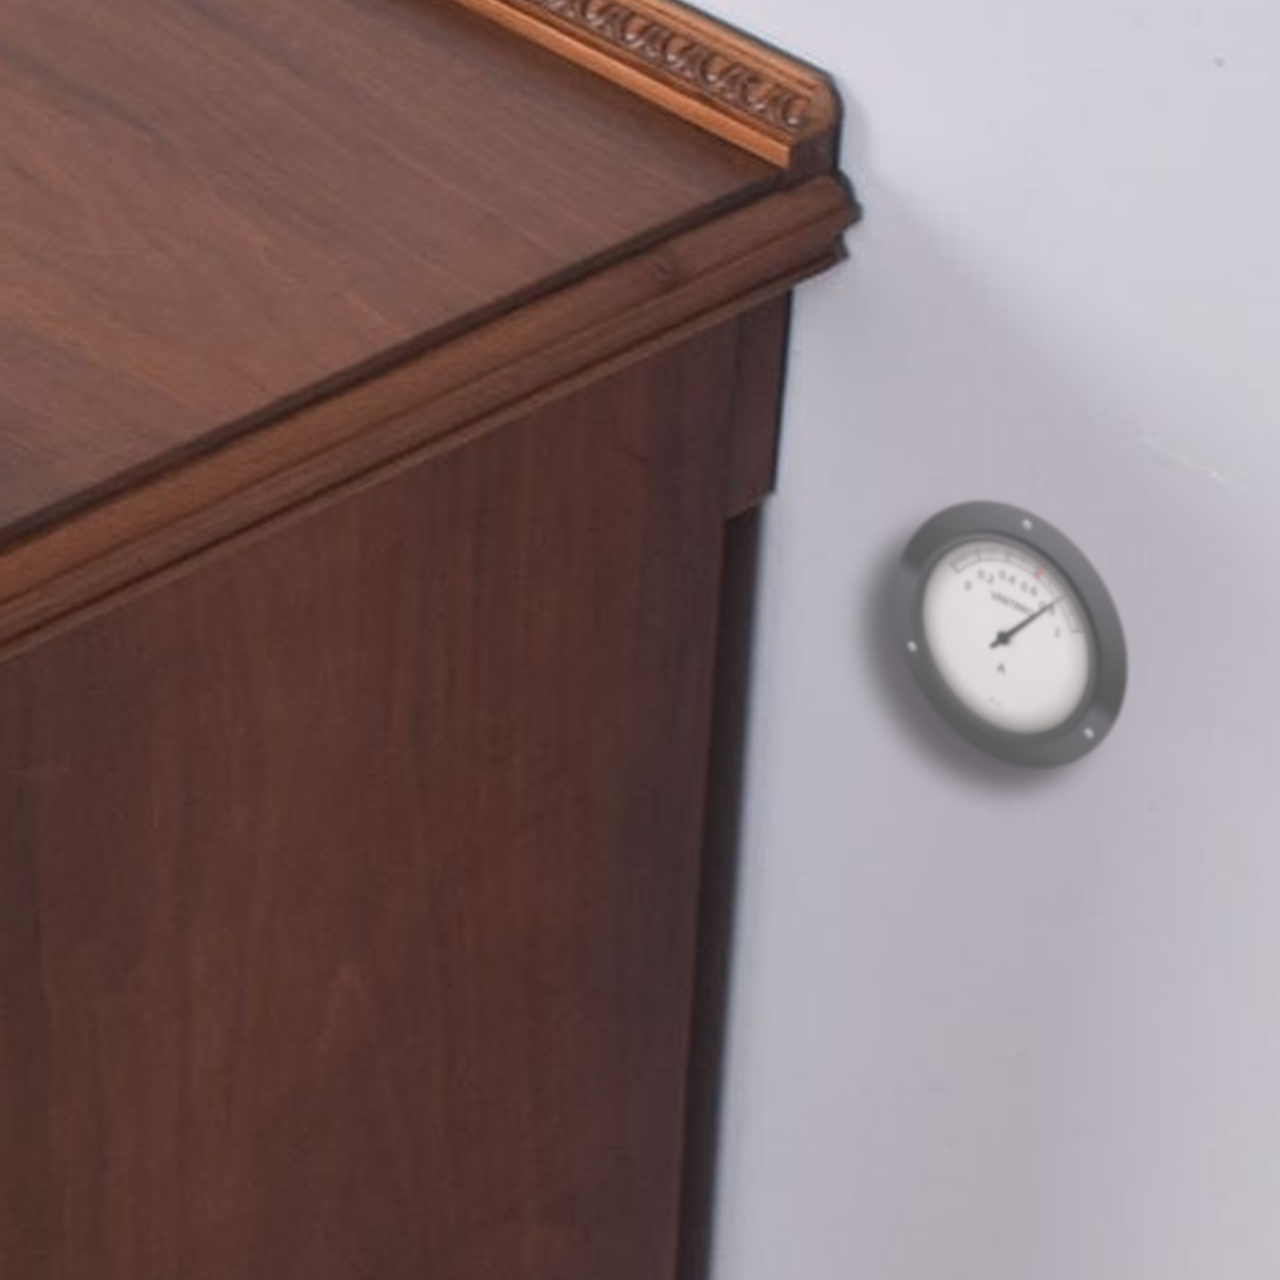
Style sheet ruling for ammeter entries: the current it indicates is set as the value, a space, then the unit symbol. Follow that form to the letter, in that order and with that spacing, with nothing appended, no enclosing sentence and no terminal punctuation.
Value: 0.8 A
